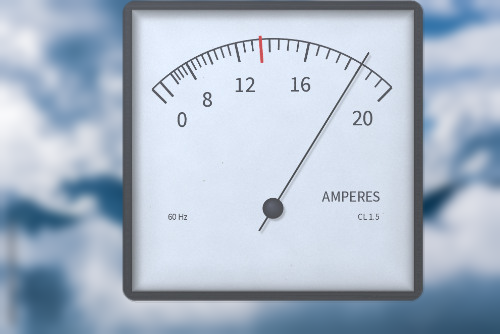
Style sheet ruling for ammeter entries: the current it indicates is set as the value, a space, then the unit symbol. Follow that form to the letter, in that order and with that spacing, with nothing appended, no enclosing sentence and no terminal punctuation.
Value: 18.5 A
